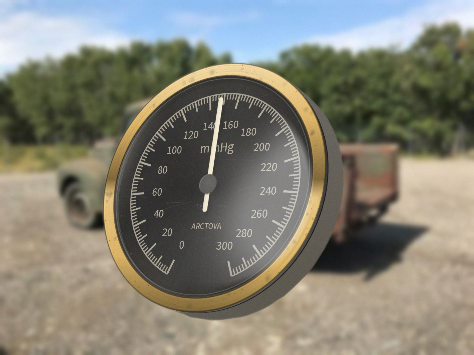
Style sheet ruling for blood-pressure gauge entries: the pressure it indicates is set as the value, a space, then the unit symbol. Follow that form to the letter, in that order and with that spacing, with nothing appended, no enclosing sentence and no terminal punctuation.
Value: 150 mmHg
